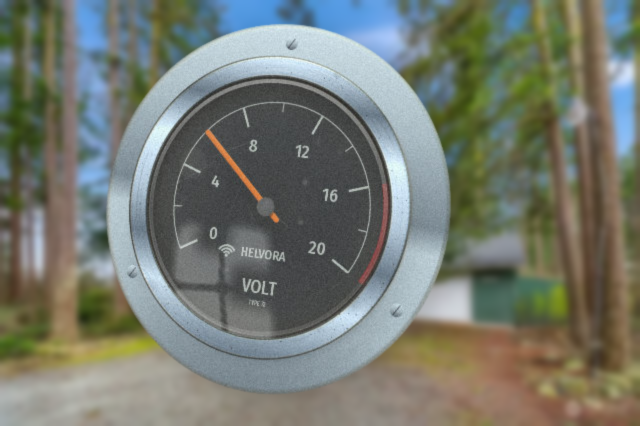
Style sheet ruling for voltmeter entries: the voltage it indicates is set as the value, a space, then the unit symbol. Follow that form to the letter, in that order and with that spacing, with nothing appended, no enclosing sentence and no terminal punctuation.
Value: 6 V
